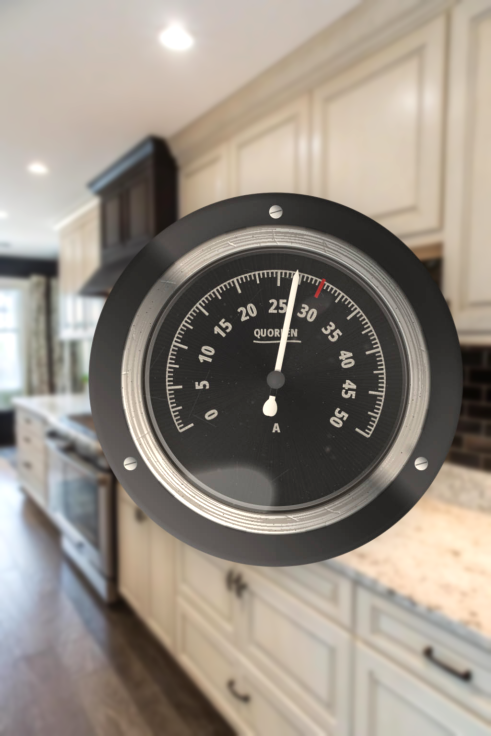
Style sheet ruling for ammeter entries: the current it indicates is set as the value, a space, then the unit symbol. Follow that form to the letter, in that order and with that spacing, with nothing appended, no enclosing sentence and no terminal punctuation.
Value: 27 A
